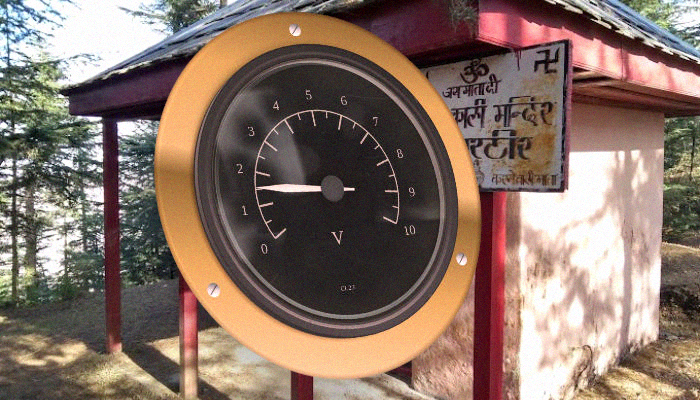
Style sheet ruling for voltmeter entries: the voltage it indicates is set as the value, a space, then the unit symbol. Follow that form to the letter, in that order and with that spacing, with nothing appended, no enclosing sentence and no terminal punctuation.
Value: 1.5 V
